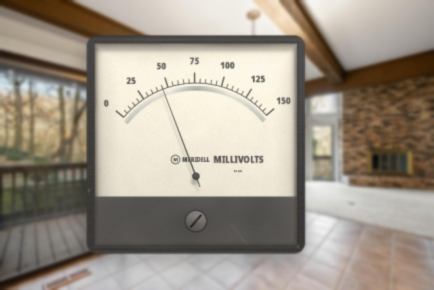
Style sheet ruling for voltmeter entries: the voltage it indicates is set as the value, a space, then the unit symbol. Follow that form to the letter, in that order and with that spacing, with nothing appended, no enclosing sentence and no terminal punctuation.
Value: 45 mV
